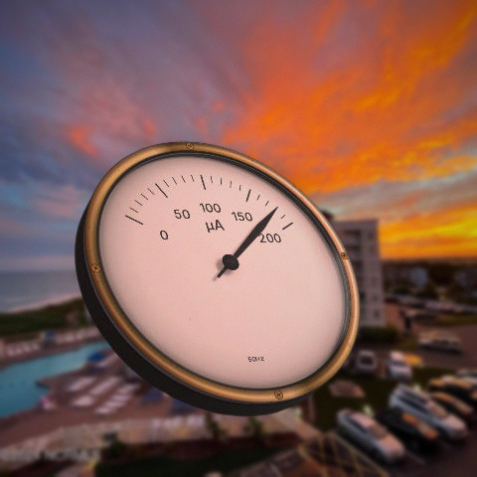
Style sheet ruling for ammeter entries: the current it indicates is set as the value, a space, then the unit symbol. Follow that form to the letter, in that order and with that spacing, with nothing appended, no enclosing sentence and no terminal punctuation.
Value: 180 µA
